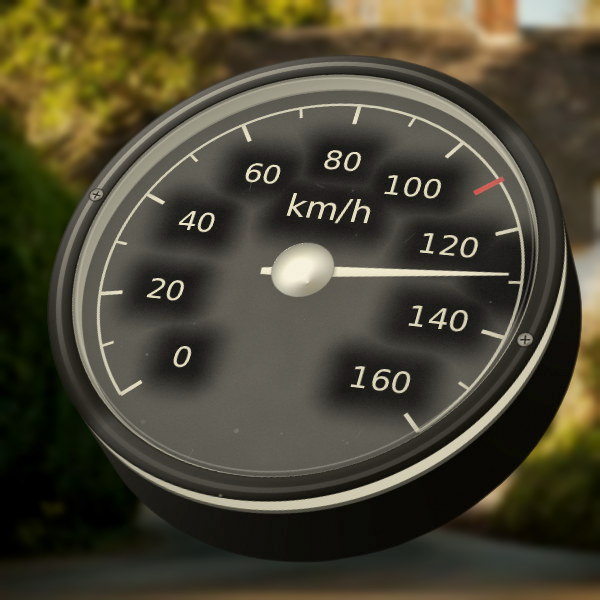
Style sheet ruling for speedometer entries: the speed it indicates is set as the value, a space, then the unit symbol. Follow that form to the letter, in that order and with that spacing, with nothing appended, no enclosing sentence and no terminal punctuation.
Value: 130 km/h
